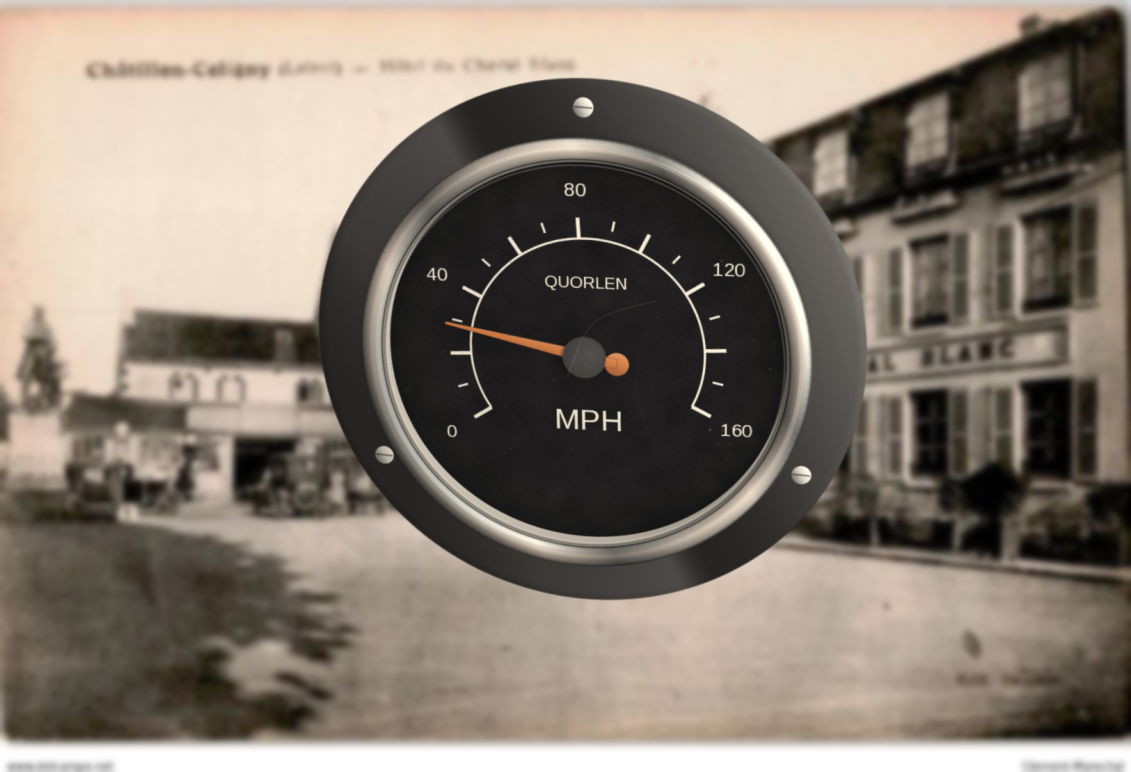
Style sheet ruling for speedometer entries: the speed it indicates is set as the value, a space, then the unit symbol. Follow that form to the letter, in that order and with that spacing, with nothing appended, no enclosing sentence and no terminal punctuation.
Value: 30 mph
